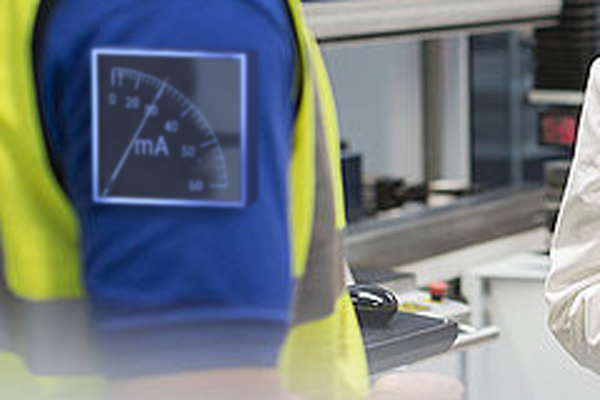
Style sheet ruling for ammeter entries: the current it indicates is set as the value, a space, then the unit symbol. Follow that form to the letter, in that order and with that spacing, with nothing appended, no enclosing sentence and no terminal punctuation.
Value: 30 mA
